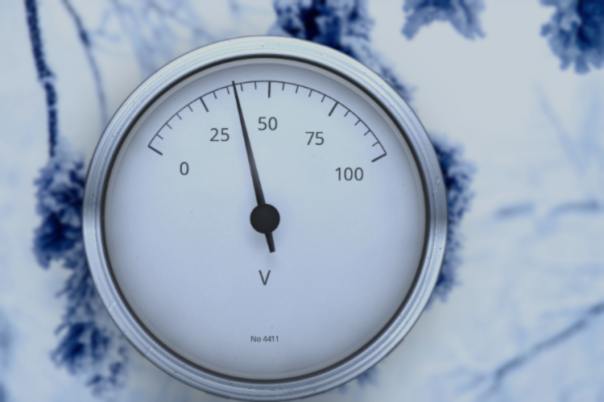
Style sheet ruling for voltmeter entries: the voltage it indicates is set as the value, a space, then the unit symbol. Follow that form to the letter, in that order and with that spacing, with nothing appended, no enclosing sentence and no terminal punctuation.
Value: 37.5 V
